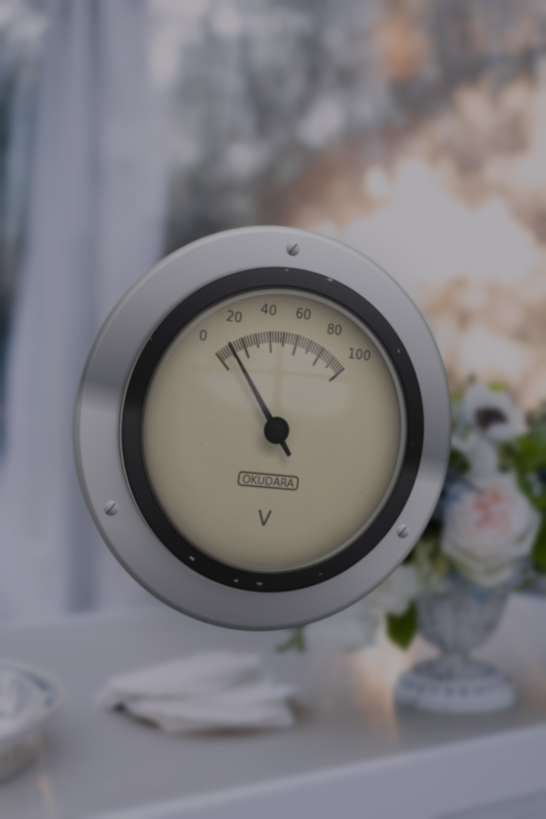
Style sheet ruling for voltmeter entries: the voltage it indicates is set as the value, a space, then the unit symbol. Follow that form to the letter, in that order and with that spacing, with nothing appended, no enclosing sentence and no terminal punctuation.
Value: 10 V
